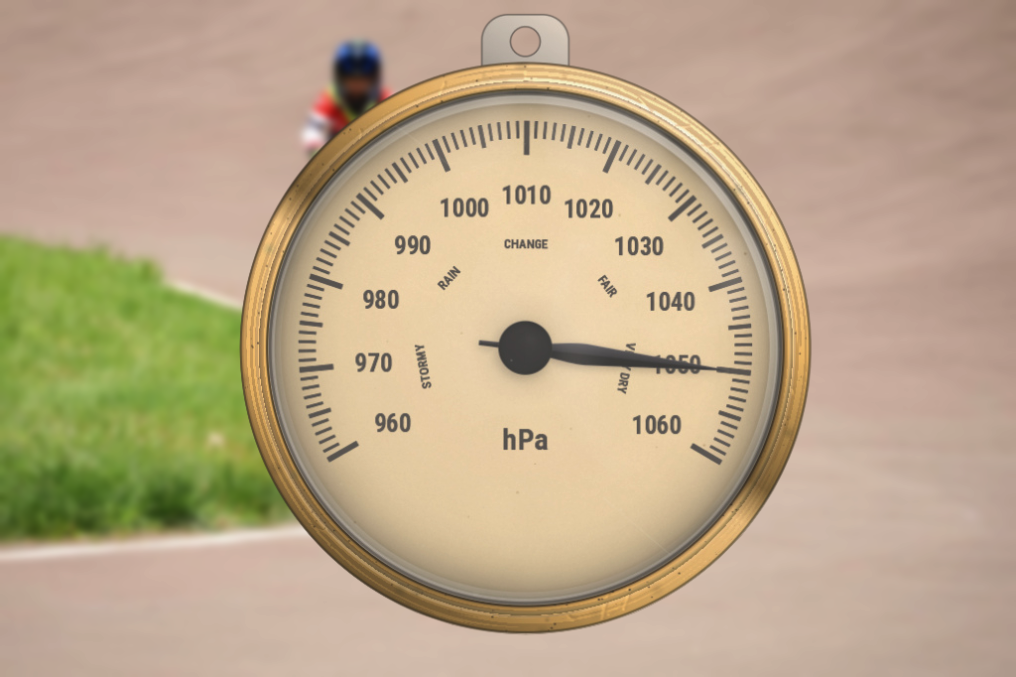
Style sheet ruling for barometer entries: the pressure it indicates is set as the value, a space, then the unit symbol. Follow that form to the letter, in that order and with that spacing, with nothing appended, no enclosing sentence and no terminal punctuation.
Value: 1050 hPa
